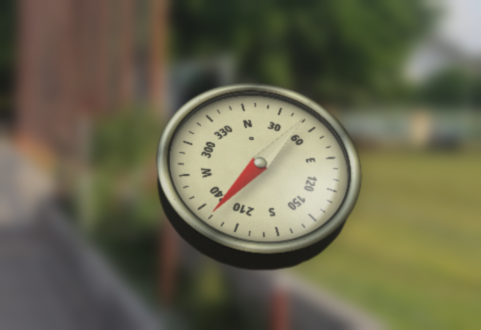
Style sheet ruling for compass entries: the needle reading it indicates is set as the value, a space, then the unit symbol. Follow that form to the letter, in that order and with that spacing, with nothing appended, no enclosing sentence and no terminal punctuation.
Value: 230 °
